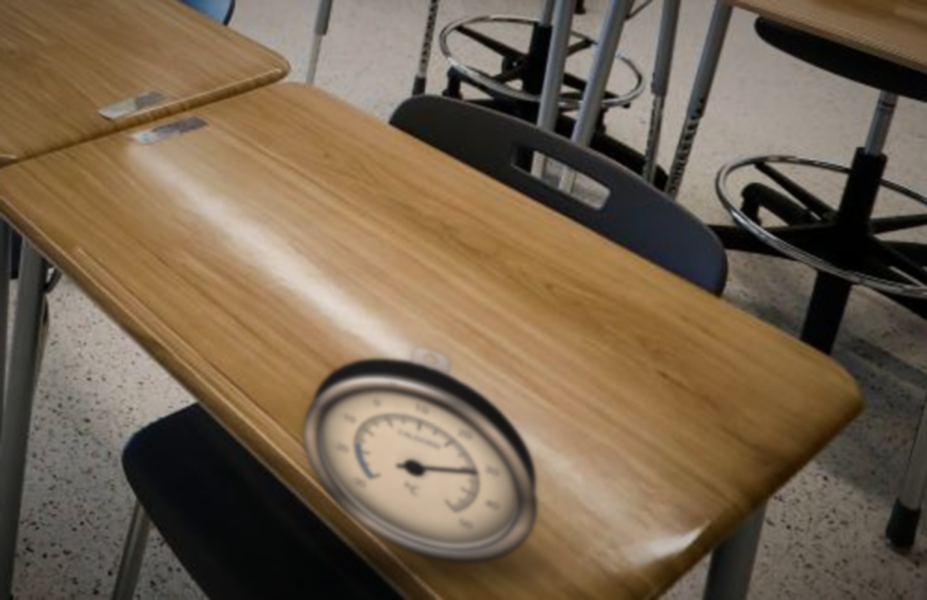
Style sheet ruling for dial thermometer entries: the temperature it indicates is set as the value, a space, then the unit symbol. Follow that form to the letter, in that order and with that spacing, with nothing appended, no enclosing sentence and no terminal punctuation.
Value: 30 °C
